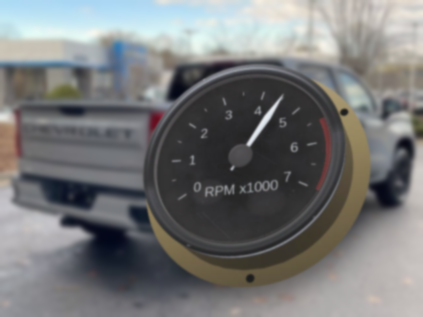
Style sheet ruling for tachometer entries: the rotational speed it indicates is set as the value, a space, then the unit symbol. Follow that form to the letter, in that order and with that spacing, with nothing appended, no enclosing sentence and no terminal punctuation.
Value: 4500 rpm
